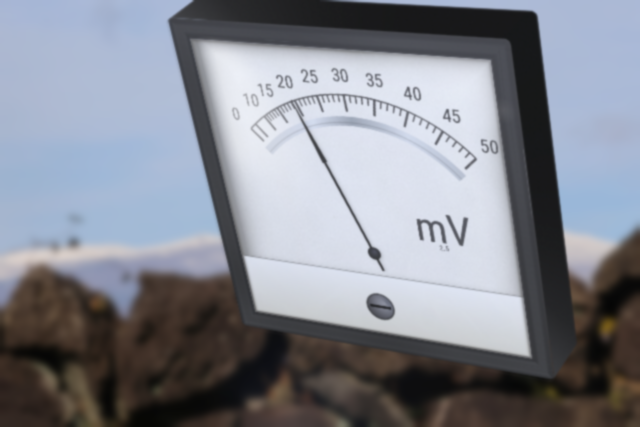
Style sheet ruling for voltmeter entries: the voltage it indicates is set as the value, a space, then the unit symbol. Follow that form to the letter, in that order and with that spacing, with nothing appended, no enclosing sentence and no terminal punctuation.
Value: 20 mV
